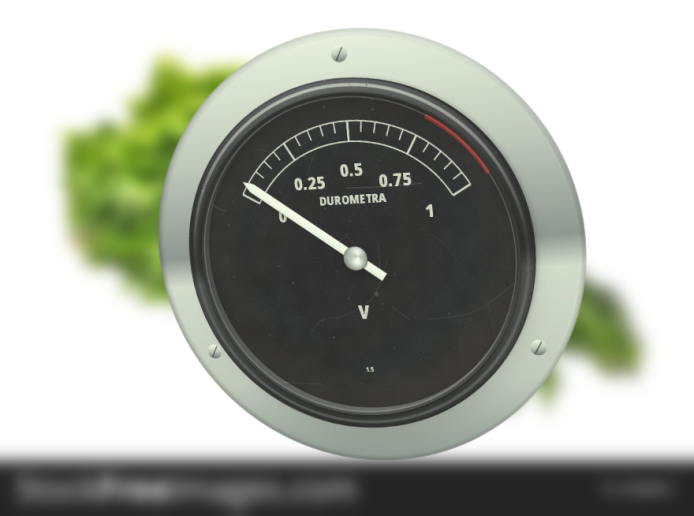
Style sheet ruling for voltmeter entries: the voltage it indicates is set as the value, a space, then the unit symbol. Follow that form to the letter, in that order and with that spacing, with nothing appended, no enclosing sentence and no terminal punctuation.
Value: 0.05 V
